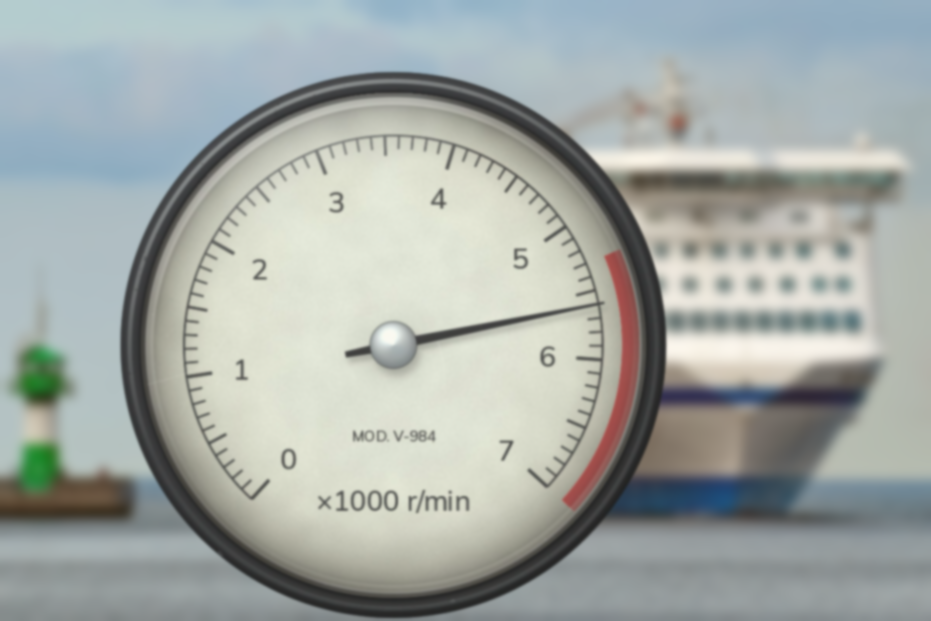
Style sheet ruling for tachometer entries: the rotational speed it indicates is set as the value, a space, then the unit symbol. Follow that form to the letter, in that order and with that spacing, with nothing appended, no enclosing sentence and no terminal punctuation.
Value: 5600 rpm
